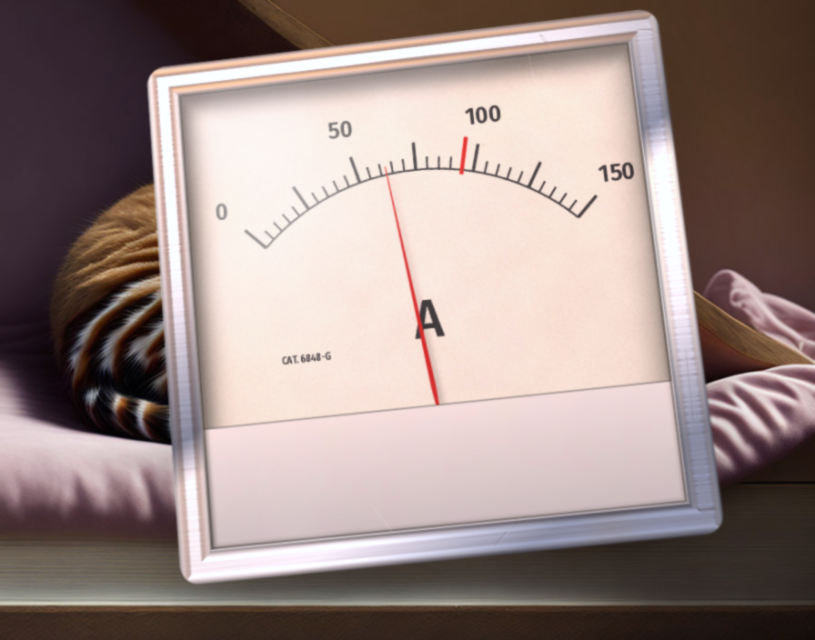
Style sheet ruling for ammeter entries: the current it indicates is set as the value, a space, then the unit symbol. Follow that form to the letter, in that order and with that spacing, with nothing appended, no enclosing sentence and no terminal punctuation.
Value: 62.5 A
